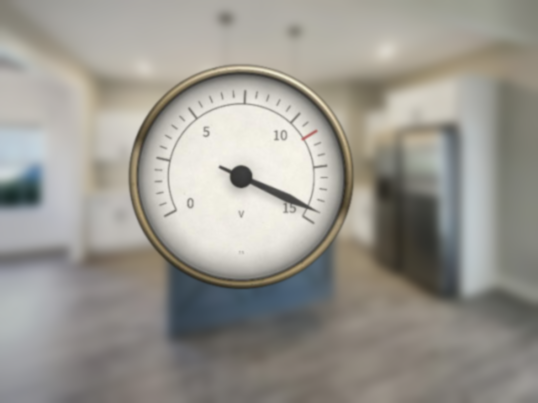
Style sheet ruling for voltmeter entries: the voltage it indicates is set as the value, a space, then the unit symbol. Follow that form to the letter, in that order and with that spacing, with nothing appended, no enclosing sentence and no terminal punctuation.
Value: 14.5 V
